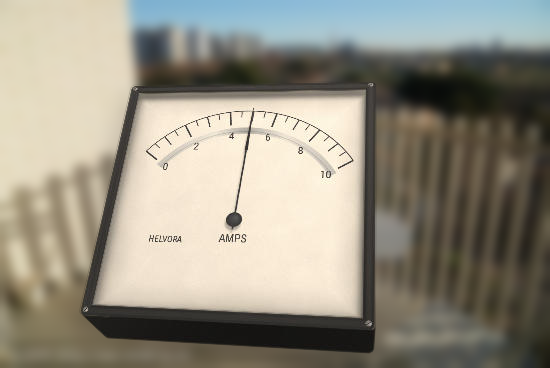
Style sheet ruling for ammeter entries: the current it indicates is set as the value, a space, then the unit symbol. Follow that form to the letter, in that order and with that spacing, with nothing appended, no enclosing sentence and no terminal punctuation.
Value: 5 A
